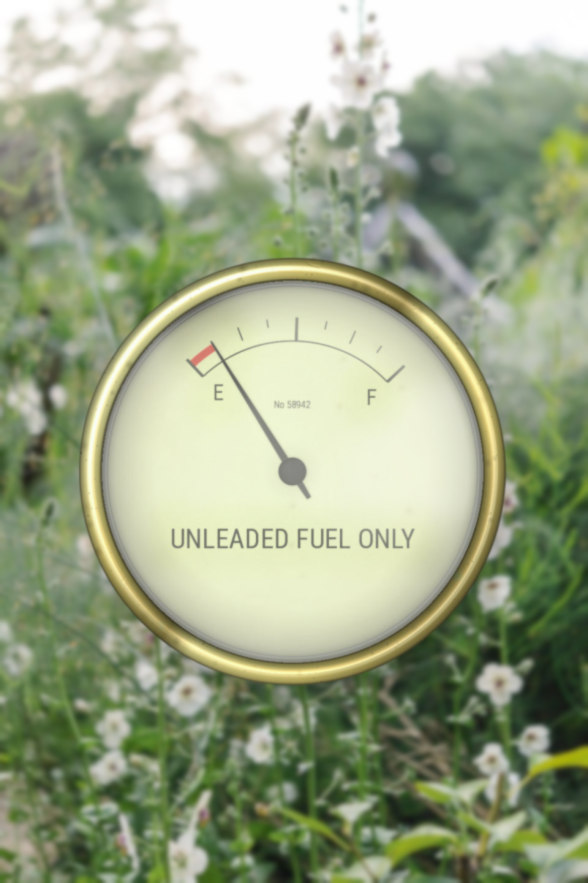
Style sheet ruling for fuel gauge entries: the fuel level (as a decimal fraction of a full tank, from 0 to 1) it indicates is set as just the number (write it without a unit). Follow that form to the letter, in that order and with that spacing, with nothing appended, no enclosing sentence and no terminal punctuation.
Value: 0.125
